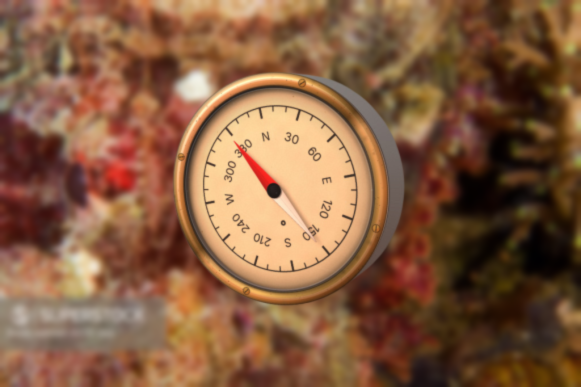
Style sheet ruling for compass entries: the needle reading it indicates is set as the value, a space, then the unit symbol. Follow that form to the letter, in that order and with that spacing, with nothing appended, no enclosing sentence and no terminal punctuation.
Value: 330 °
